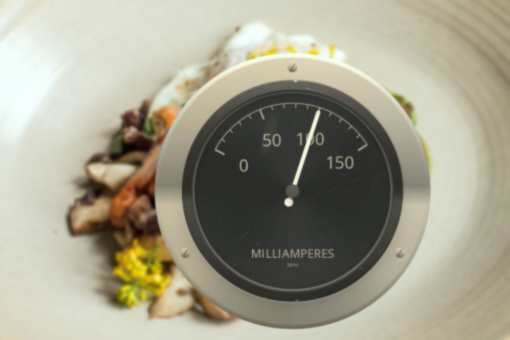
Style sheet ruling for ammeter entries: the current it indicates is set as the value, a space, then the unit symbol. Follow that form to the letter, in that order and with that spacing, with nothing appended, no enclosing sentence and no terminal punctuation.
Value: 100 mA
